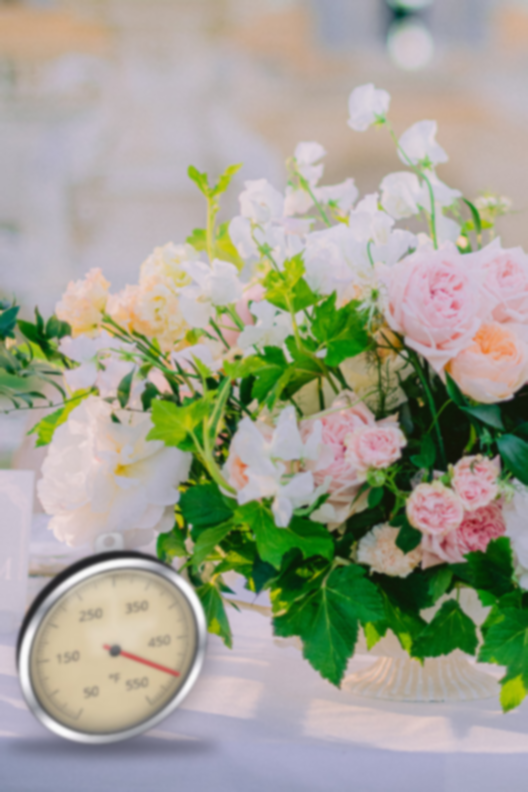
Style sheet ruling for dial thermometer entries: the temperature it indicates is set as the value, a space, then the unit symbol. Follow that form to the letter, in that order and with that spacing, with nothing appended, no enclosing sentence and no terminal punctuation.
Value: 500 °F
